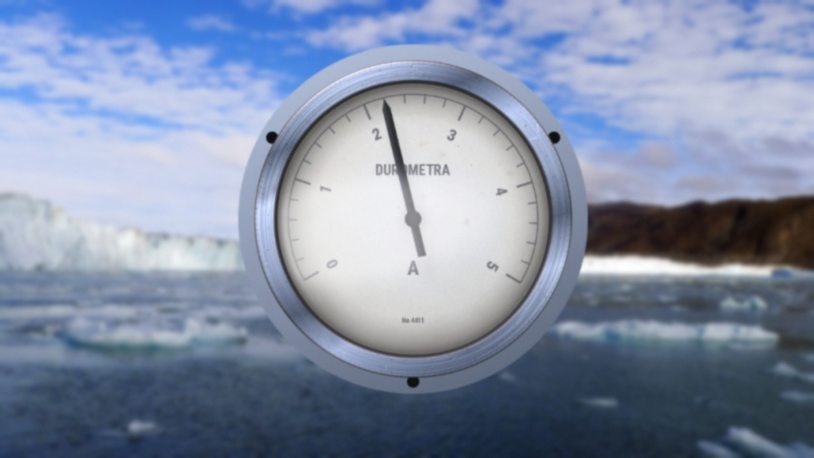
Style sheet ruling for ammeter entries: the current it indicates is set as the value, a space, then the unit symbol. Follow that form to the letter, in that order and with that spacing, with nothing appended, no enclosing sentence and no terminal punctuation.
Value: 2.2 A
